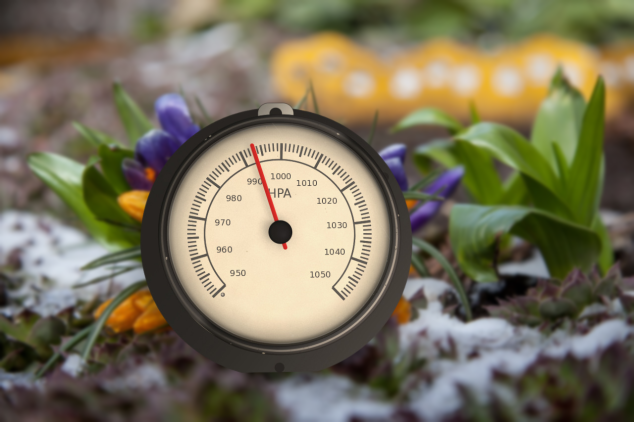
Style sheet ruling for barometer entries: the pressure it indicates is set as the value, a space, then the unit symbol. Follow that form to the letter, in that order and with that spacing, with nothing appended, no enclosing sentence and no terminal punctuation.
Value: 993 hPa
